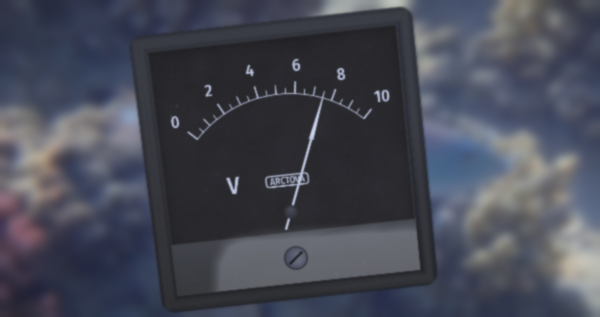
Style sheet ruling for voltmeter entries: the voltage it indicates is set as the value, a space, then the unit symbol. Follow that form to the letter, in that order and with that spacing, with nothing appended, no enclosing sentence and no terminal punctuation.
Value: 7.5 V
